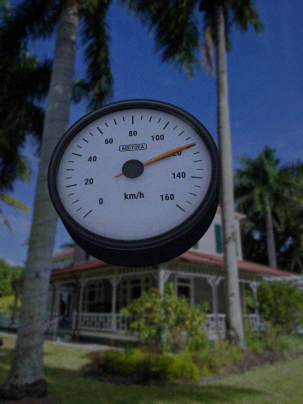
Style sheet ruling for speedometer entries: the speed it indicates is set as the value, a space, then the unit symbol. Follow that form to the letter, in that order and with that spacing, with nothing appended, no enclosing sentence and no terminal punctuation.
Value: 120 km/h
